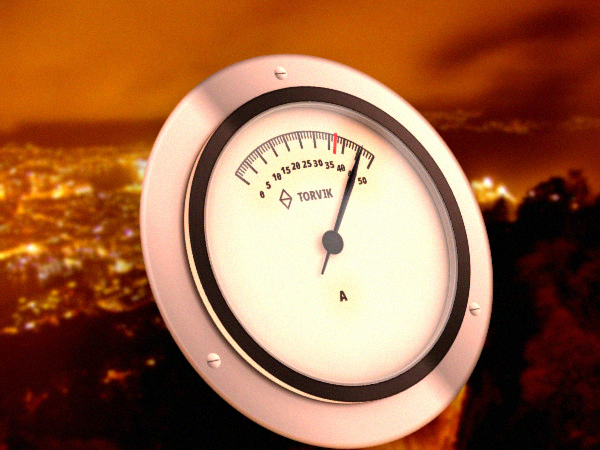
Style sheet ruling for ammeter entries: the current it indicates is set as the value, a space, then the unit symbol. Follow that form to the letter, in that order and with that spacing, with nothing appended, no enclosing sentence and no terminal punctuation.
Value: 45 A
